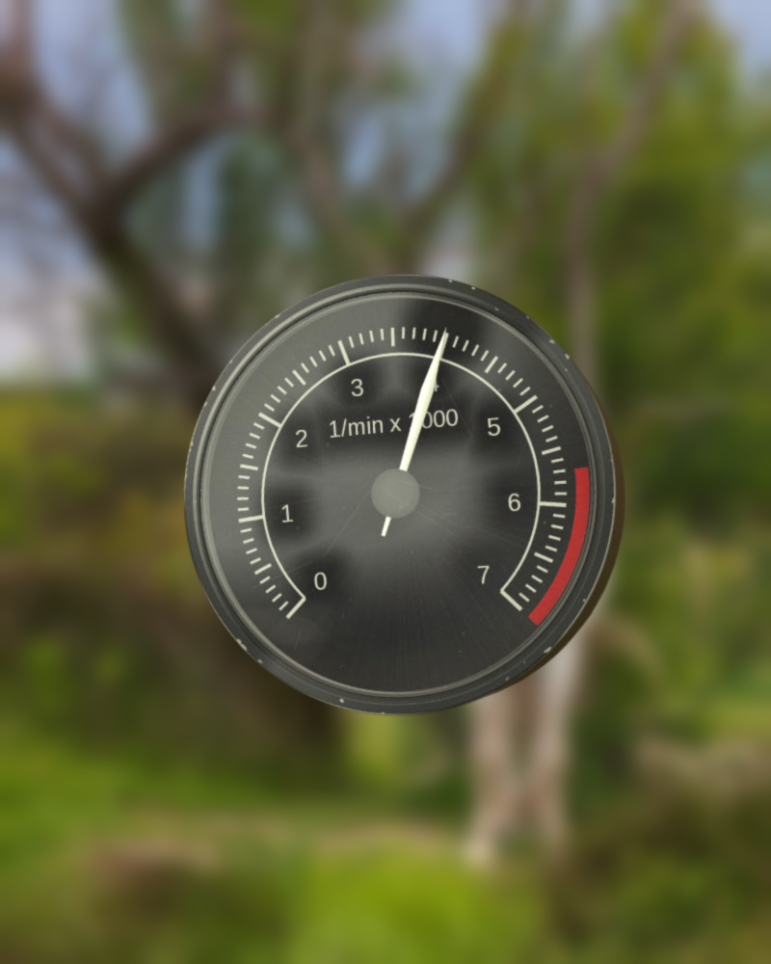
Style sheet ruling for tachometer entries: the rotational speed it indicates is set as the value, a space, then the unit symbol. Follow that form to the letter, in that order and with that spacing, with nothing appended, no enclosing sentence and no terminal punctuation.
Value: 4000 rpm
